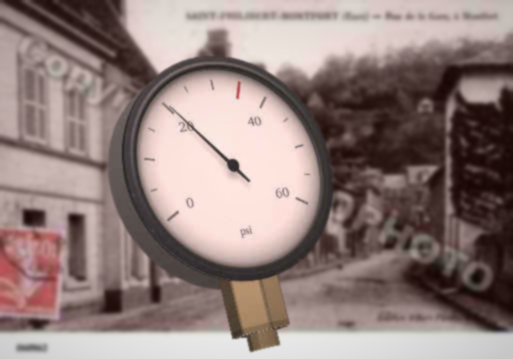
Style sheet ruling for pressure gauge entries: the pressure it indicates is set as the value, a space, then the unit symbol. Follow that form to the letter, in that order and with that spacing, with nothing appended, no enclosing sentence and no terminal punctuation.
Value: 20 psi
